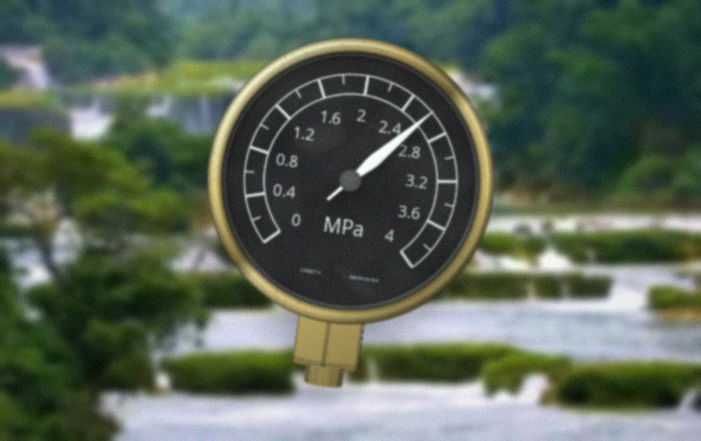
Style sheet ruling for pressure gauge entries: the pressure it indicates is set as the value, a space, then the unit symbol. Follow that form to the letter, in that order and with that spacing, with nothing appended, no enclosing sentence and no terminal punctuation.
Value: 2.6 MPa
